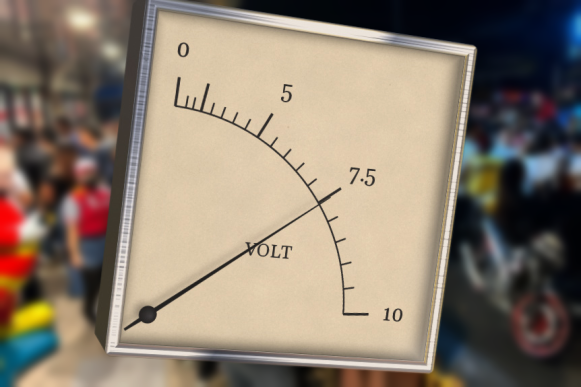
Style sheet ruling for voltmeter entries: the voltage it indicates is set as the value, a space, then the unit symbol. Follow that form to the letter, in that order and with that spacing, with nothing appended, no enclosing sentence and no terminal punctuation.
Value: 7.5 V
